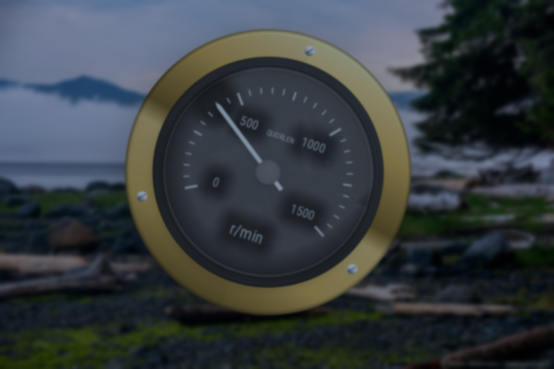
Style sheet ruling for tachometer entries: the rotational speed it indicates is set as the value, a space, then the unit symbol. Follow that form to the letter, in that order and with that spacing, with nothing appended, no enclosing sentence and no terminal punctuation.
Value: 400 rpm
